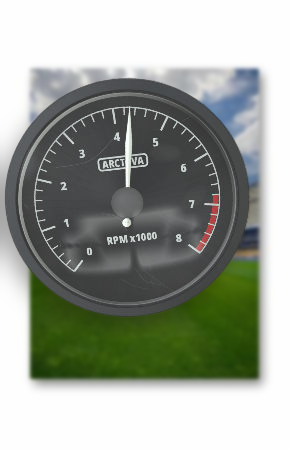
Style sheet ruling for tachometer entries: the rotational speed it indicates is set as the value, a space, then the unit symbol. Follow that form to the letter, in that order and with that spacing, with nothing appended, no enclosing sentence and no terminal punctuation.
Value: 4300 rpm
